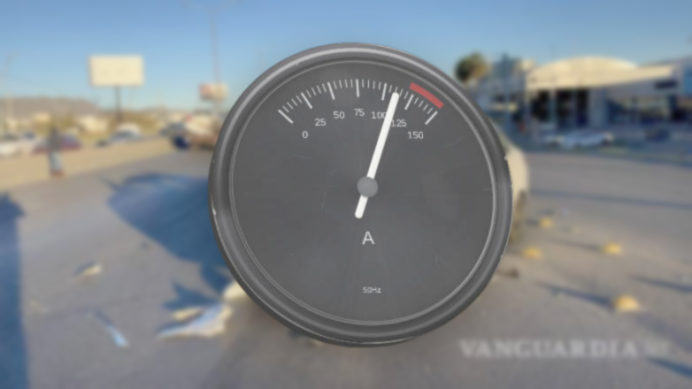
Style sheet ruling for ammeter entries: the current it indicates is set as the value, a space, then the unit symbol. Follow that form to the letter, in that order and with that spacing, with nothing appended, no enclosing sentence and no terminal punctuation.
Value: 110 A
